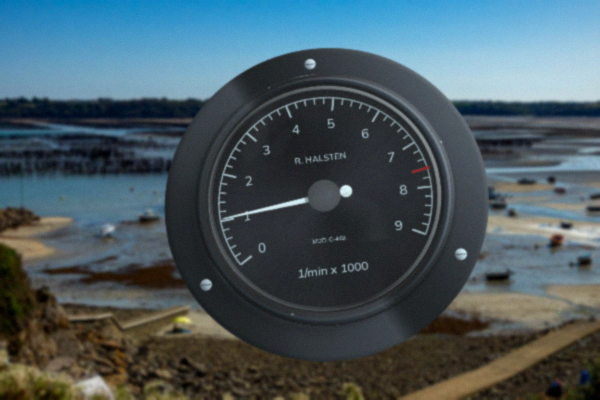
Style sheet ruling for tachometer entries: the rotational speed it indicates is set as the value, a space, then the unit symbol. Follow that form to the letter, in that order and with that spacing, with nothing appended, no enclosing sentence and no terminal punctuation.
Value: 1000 rpm
